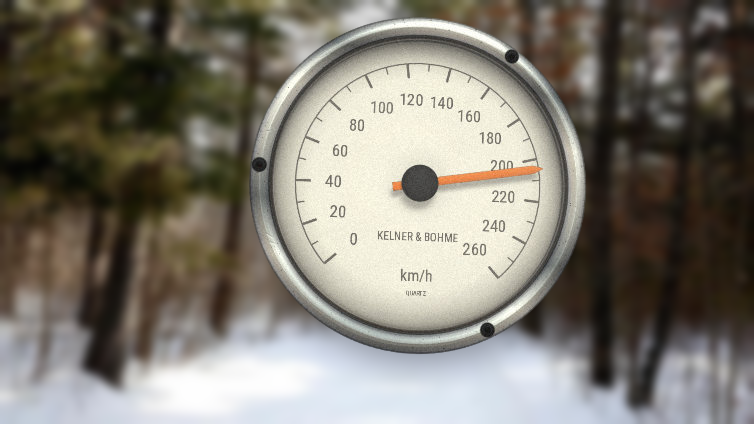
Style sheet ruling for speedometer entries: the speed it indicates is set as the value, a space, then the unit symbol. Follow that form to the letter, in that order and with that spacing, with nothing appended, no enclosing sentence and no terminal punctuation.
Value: 205 km/h
